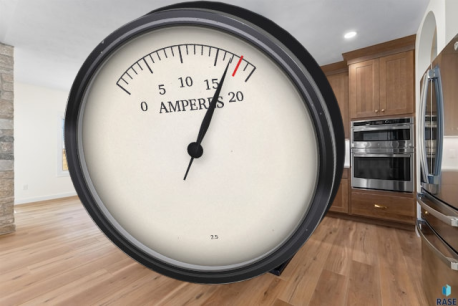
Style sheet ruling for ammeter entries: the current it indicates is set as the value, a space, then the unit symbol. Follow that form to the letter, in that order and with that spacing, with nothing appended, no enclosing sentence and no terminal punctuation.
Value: 17 A
